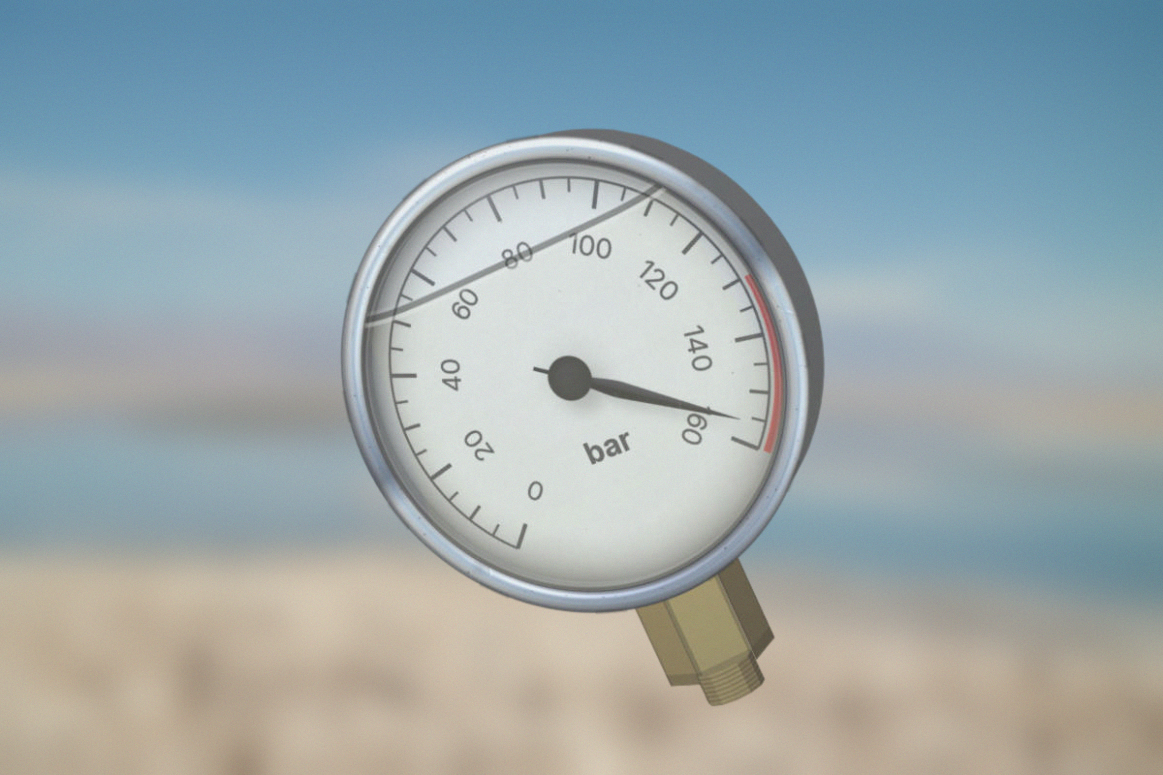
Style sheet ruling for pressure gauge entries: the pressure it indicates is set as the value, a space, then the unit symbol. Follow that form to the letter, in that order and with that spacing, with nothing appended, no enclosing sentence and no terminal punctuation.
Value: 155 bar
